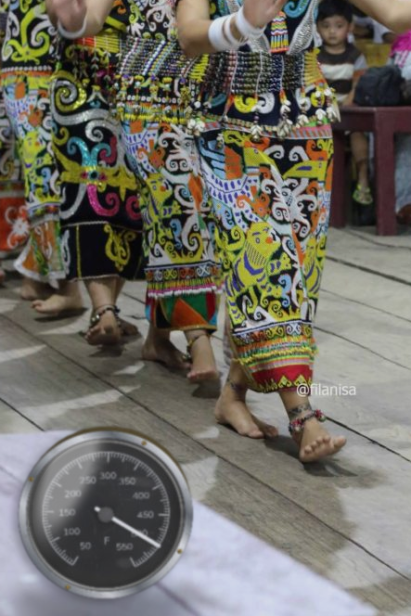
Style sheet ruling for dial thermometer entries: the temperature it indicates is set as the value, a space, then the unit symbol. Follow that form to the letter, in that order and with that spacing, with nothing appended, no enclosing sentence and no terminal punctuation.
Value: 500 °F
